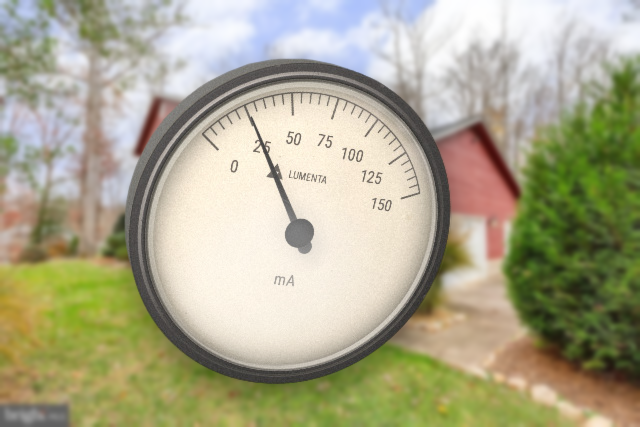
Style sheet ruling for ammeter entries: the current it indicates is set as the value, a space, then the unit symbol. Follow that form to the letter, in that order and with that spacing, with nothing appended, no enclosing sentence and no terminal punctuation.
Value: 25 mA
